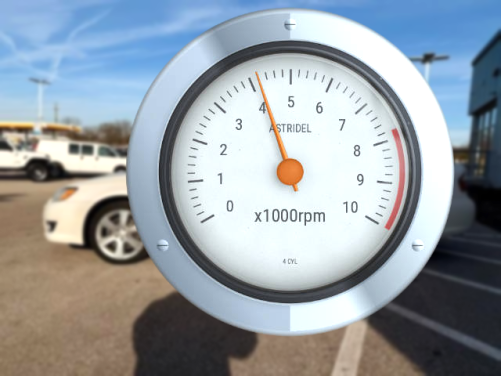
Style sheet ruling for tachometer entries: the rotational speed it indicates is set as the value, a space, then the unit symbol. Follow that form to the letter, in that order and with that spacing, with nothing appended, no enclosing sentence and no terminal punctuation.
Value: 4200 rpm
